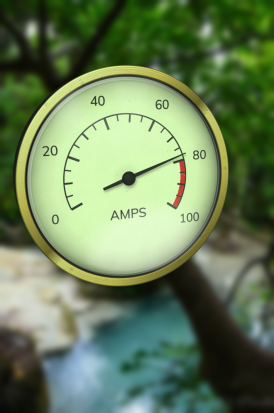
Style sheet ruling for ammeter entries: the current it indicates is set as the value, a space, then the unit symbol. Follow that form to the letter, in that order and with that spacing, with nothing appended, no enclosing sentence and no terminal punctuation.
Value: 77.5 A
